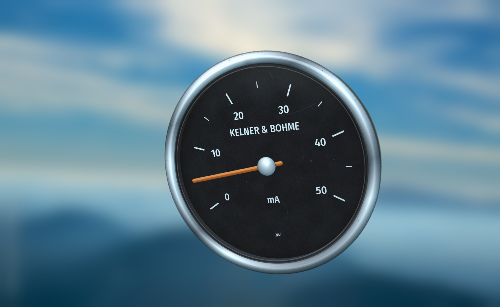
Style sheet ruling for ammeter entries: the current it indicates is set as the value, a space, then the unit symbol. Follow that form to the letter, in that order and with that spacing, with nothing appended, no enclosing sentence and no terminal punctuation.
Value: 5 mA
